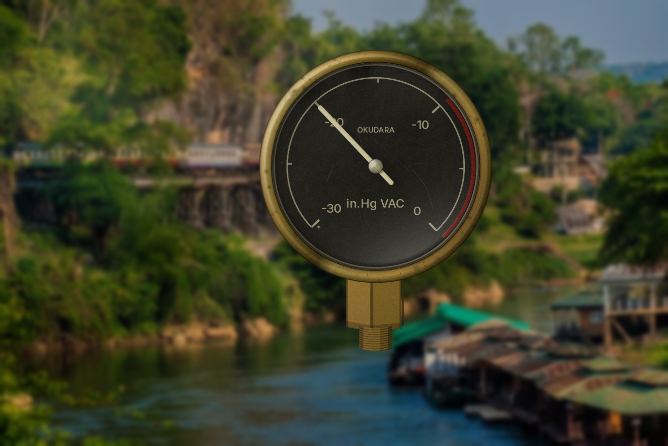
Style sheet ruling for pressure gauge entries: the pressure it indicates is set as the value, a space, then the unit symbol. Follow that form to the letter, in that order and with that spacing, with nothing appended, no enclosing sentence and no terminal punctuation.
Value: -20 inHg
